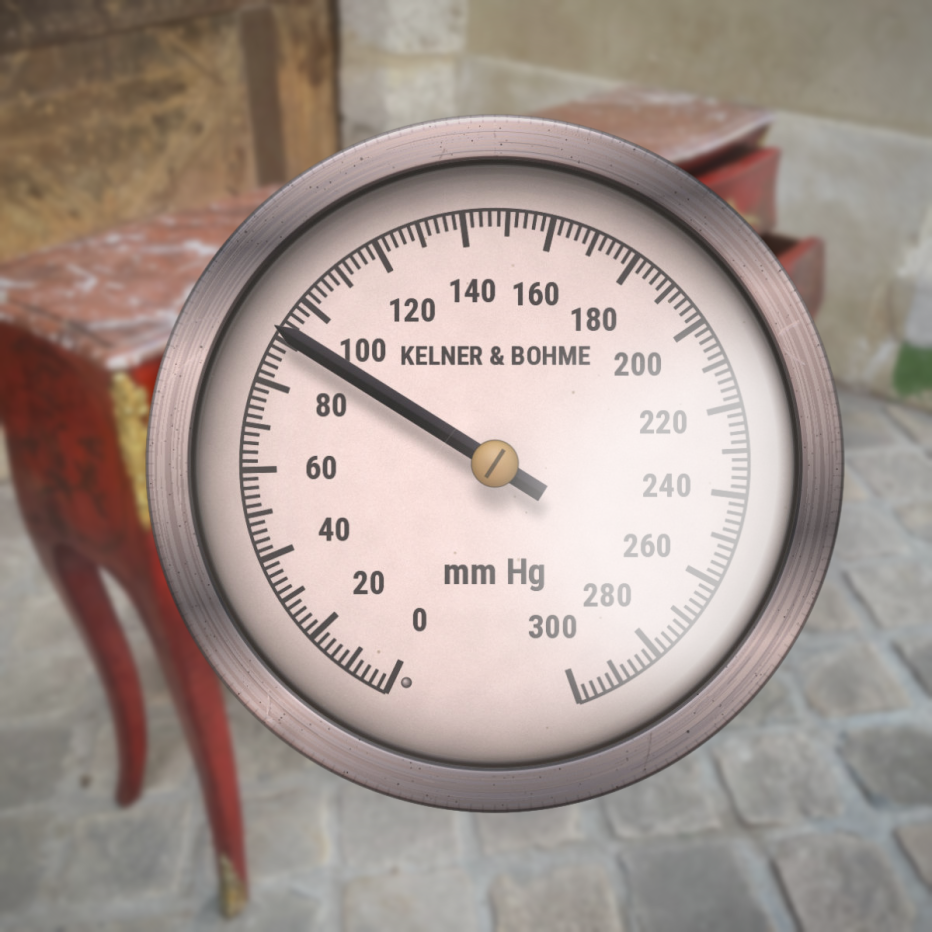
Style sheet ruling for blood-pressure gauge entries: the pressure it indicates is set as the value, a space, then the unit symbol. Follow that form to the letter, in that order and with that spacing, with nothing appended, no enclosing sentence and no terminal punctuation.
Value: 92 mmHg
